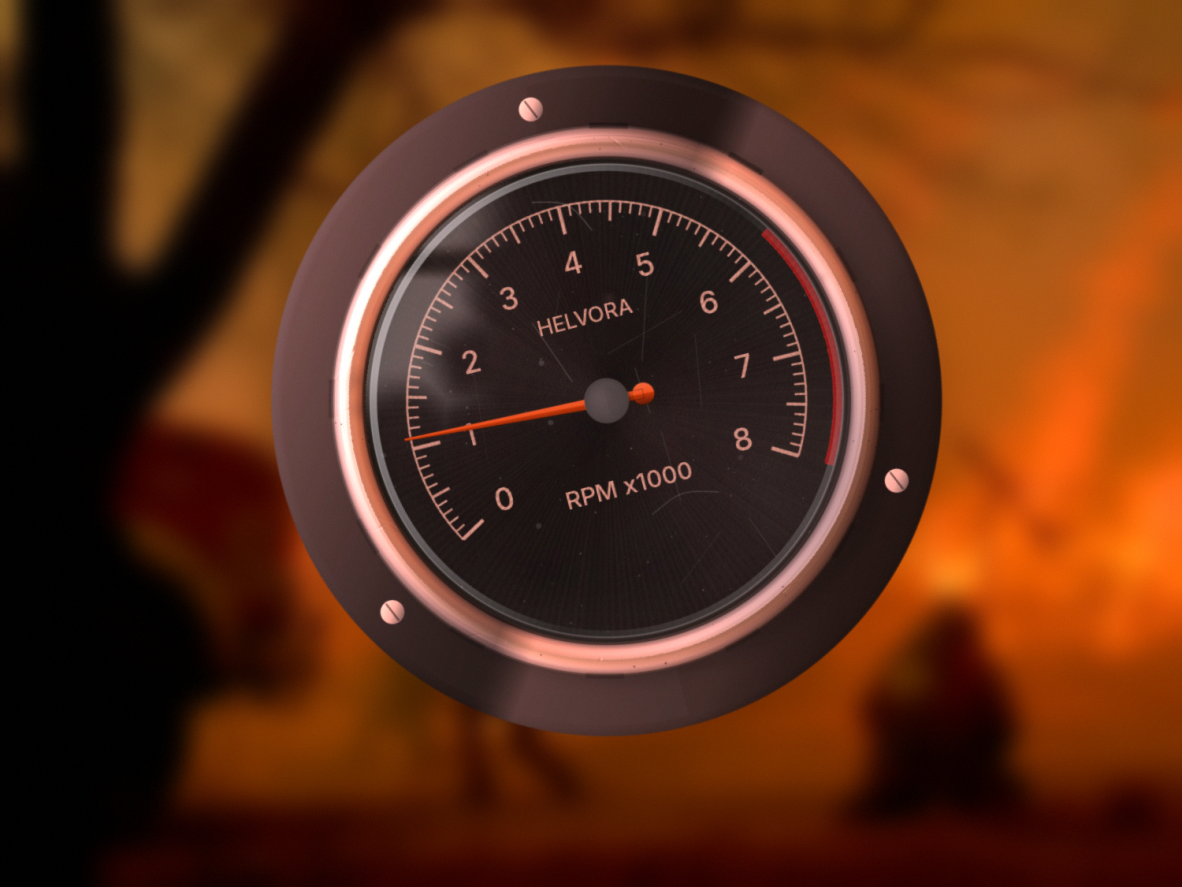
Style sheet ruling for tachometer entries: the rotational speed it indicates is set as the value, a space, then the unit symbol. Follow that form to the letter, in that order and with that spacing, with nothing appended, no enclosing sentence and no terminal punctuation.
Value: 1100 rpm
